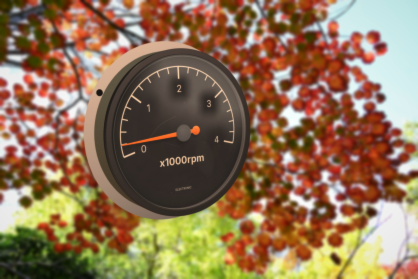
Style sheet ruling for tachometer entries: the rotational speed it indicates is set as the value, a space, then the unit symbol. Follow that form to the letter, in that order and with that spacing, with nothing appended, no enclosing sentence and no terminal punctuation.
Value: 200 rpm
